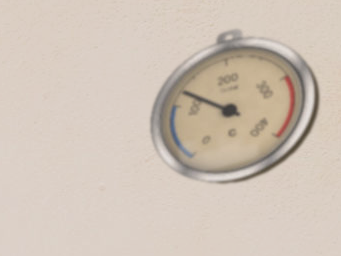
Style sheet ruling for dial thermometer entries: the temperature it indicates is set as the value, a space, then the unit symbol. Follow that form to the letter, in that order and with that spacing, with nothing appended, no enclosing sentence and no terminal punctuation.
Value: 125 °C
